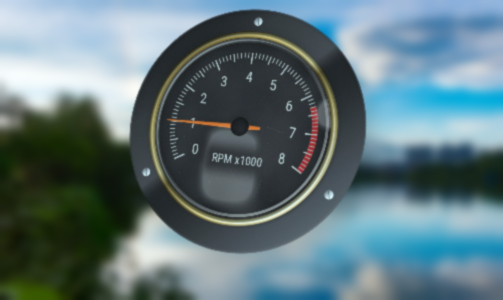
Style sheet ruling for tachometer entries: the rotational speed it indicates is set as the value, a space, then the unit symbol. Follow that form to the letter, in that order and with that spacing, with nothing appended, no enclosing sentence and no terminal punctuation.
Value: 1000 rpm
